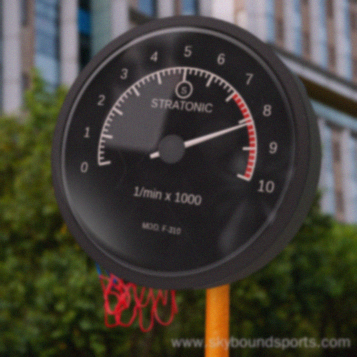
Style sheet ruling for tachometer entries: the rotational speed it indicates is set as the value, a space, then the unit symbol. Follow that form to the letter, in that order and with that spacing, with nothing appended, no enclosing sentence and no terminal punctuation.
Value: 8200 rpm
